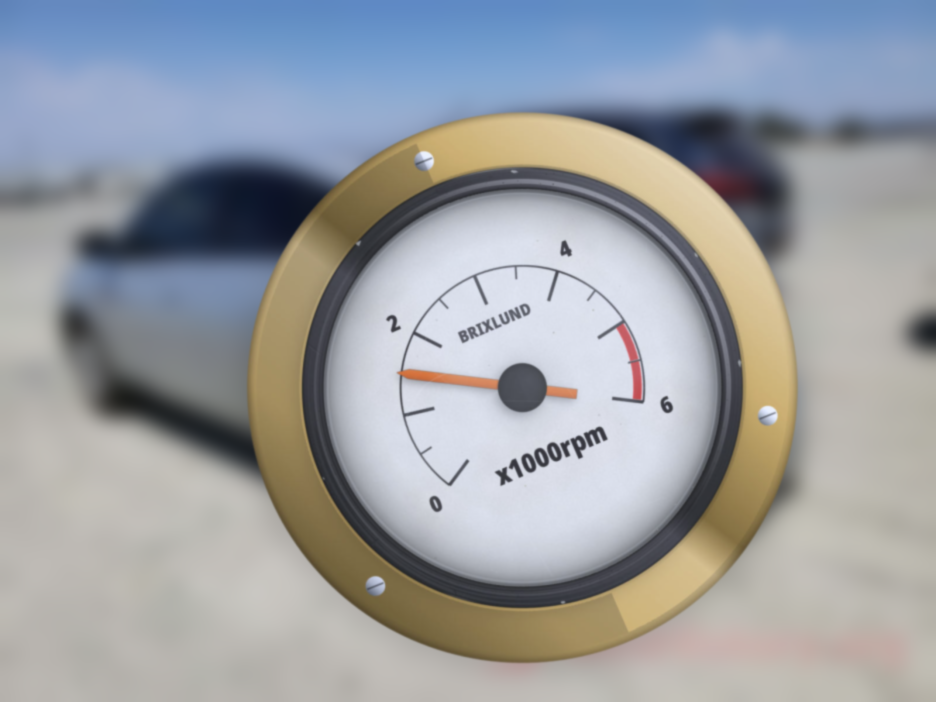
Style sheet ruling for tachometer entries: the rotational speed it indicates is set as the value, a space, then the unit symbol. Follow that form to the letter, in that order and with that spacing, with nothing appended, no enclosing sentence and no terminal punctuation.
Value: 1500 rpm
